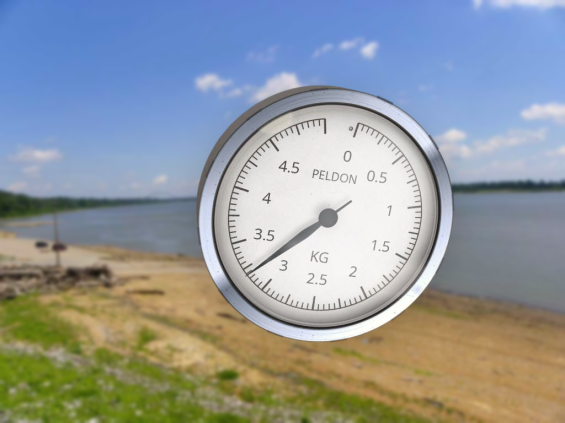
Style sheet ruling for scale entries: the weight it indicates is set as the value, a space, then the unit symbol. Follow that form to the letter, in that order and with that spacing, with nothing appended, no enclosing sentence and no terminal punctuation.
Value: 3.2 kg
